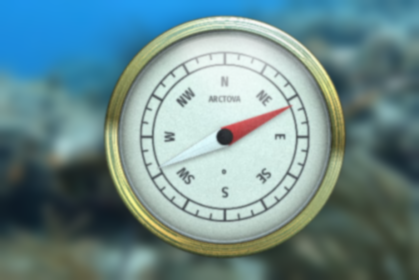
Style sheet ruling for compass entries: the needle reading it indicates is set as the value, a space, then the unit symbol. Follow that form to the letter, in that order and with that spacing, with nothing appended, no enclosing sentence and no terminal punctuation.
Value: 65 °
